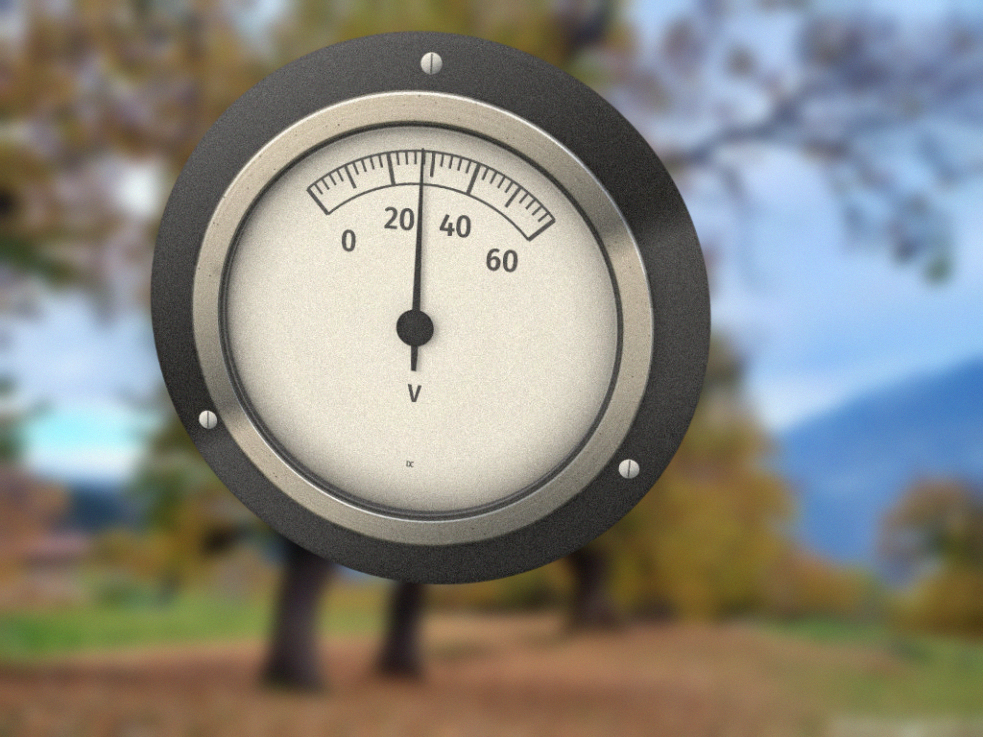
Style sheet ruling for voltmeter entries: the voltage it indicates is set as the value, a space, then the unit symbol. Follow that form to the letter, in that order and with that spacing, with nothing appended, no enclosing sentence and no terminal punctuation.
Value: 28 V
